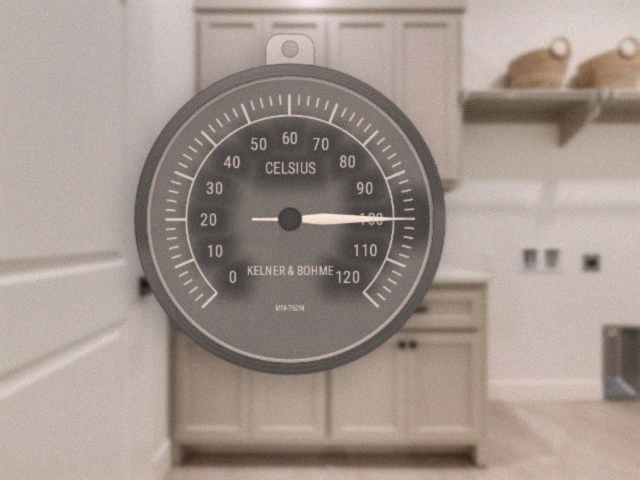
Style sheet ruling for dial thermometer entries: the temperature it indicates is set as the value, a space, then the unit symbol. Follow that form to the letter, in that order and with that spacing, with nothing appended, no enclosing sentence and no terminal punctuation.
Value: 100 °C
